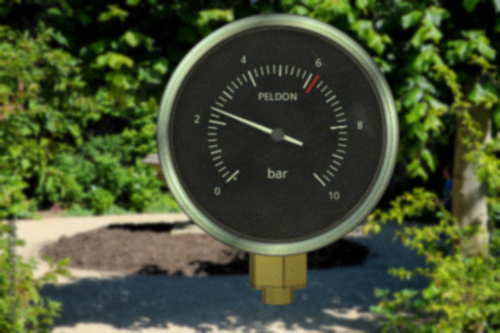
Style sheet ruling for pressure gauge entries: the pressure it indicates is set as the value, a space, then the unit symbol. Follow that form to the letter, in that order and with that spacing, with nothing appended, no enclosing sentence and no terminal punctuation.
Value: 2.4 bar
